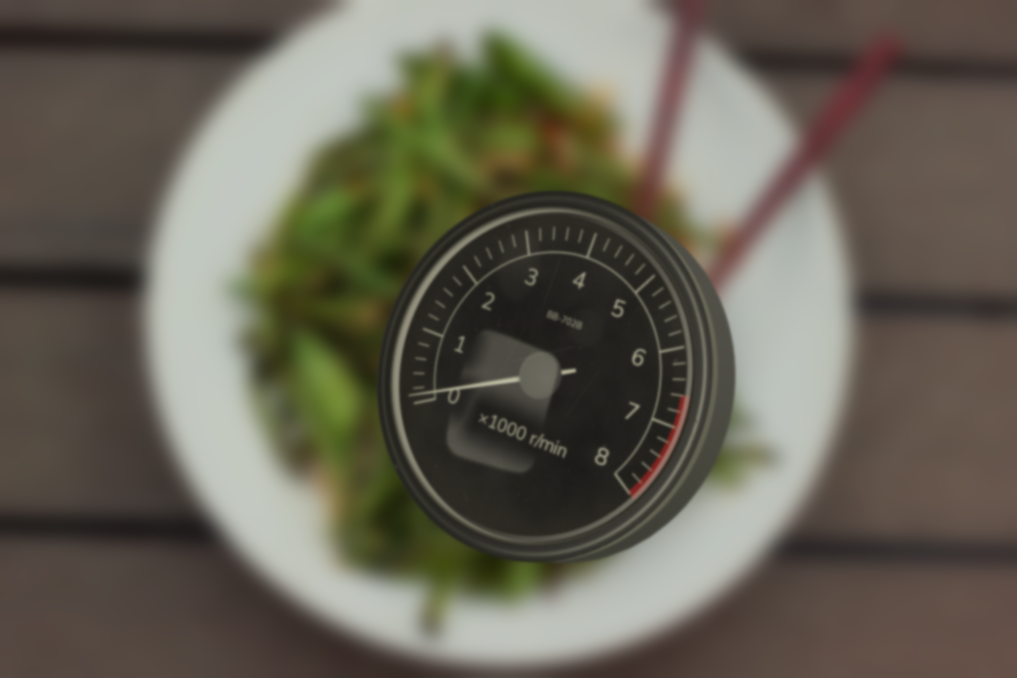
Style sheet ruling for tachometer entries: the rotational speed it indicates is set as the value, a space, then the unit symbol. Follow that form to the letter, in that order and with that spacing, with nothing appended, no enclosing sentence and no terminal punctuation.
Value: 100 rpm
